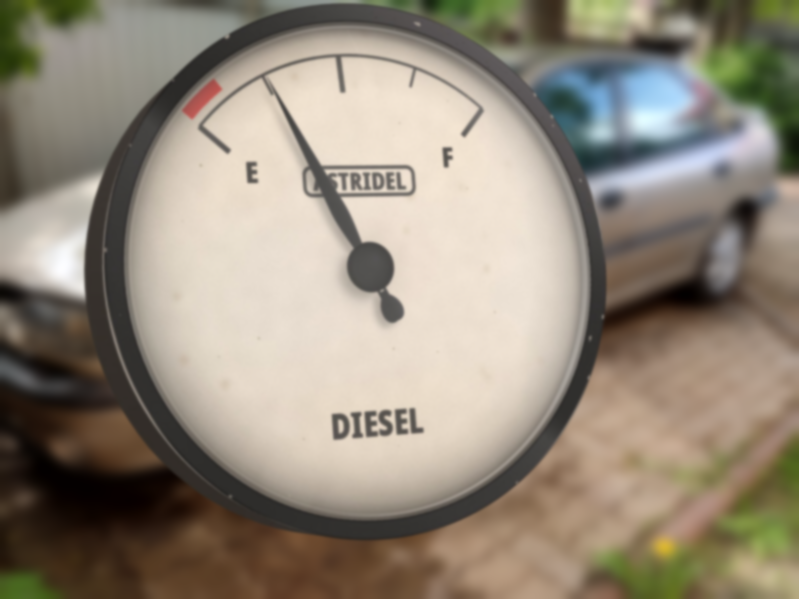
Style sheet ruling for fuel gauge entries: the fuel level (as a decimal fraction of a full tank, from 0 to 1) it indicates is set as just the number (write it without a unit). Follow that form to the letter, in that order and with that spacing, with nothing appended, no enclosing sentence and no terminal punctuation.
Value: 0.25
